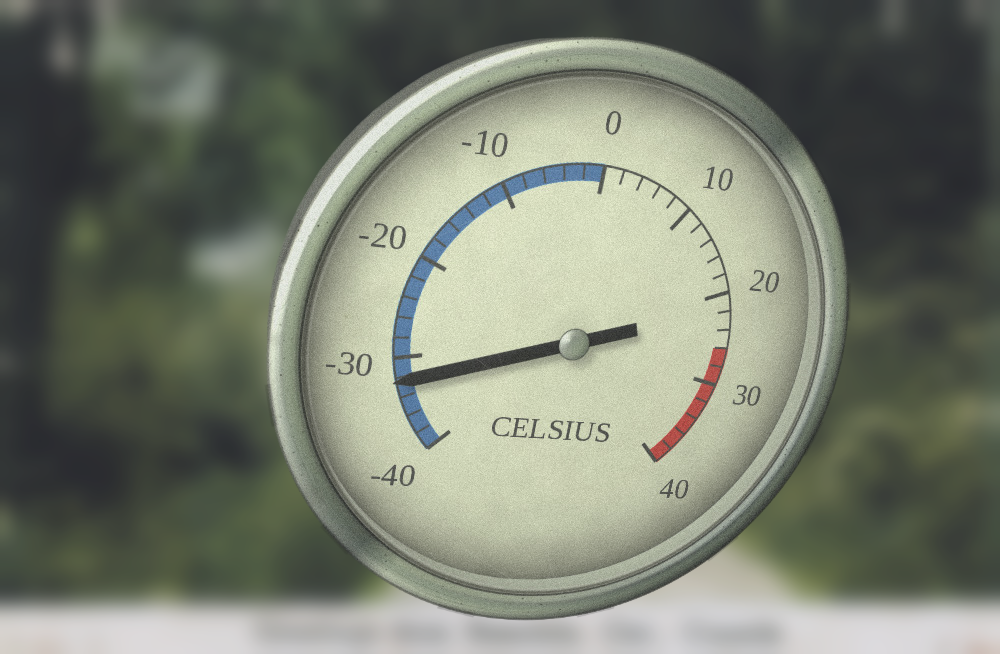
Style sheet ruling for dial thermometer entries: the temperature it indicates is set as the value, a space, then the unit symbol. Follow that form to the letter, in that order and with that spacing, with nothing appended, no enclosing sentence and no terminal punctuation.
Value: -32 °C
